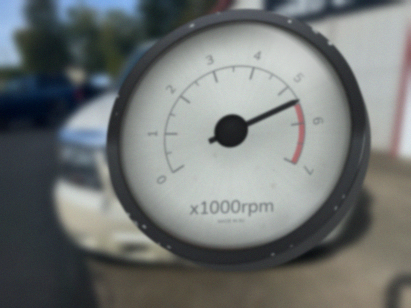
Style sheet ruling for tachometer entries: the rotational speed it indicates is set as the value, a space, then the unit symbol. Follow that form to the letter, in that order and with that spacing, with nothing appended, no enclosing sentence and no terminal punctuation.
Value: 5500 rpm
